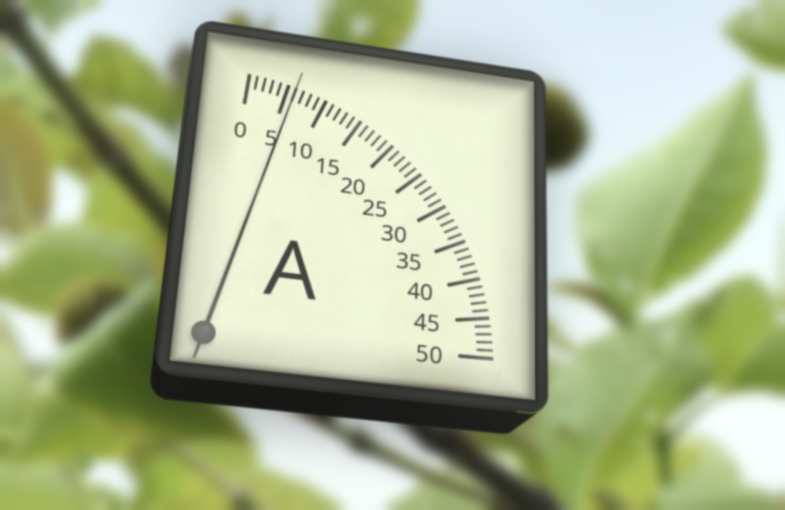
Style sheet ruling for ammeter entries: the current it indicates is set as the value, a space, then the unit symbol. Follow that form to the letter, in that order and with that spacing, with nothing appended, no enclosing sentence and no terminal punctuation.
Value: 6 A
